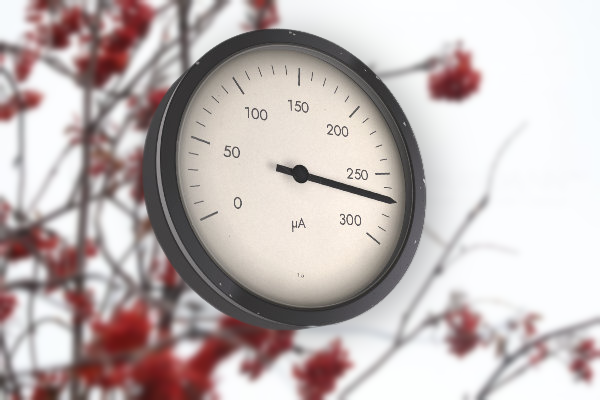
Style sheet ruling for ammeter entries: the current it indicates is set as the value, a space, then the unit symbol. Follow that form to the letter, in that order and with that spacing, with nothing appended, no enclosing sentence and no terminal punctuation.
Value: 270 µA
